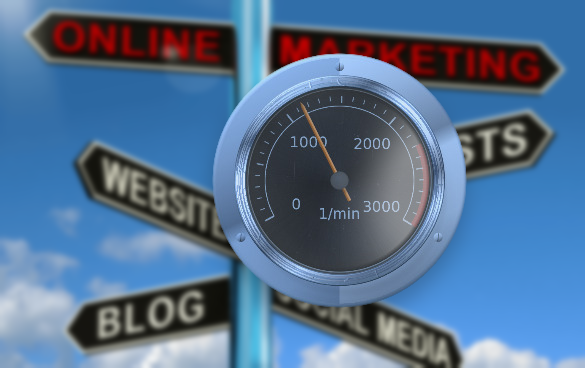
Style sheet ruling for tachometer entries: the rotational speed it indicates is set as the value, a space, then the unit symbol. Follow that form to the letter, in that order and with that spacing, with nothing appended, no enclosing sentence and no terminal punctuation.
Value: 1150 rpm
